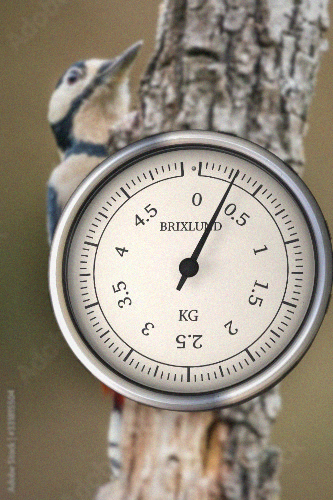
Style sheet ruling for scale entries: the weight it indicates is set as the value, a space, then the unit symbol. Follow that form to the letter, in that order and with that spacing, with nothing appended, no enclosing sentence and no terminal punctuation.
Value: 0.3 kg
